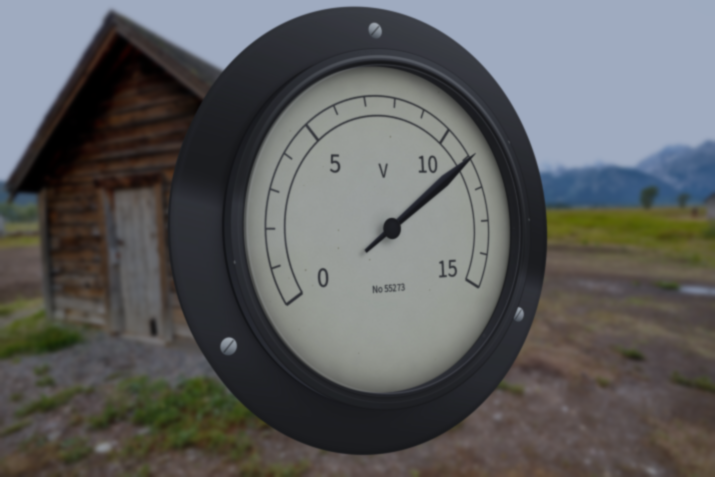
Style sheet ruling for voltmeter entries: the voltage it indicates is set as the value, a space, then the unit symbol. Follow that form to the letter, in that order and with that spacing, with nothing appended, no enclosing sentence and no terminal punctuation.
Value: 11 V
